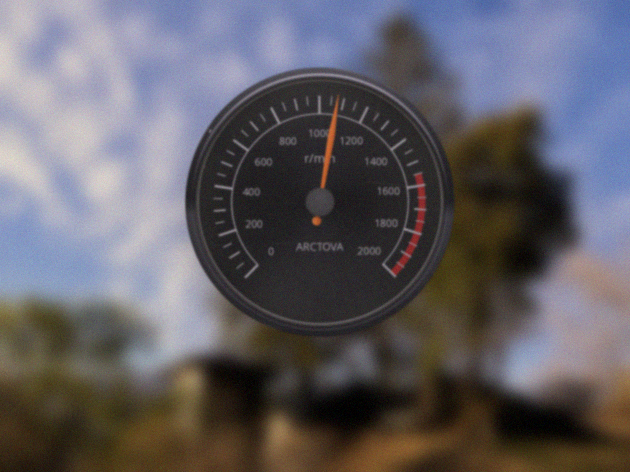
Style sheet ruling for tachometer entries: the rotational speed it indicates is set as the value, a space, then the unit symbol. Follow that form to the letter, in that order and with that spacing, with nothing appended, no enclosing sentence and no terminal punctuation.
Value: 1075 rpm
